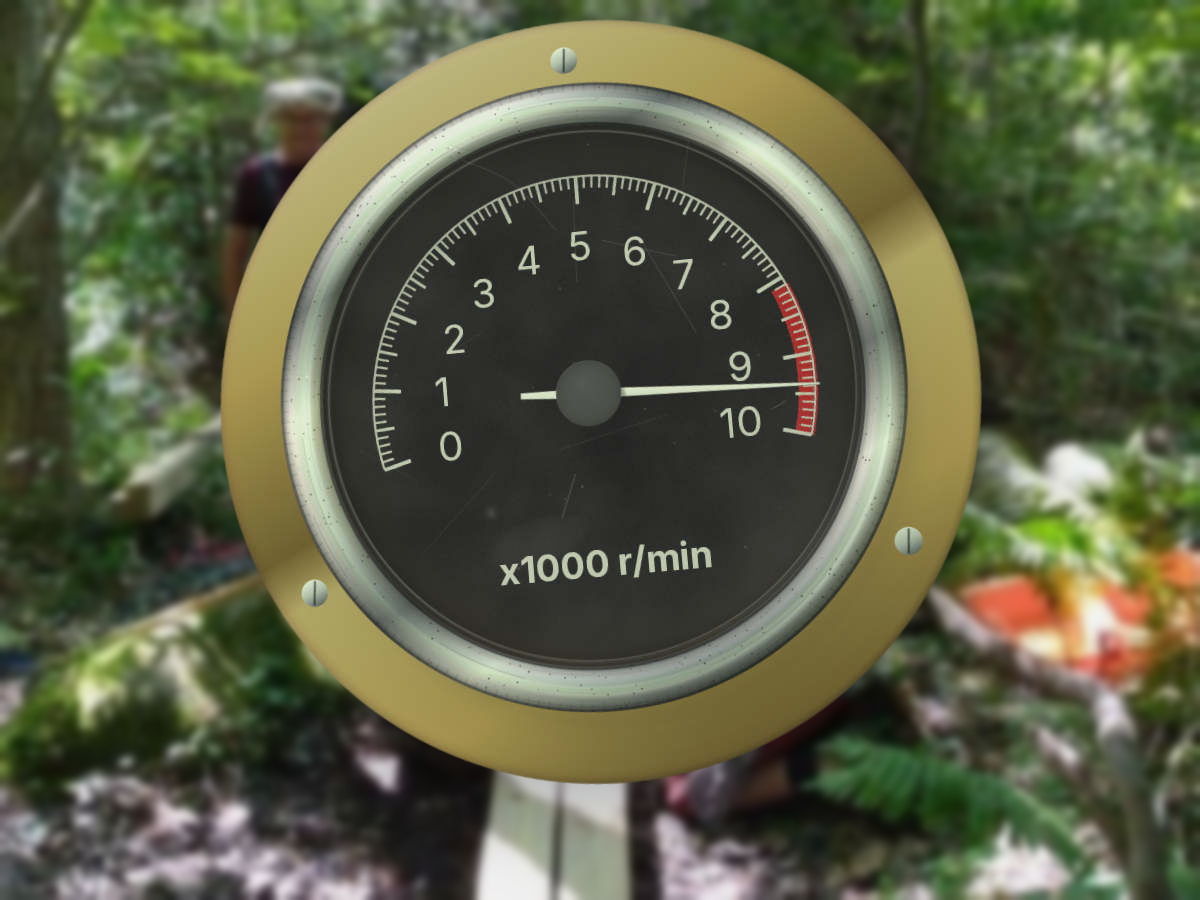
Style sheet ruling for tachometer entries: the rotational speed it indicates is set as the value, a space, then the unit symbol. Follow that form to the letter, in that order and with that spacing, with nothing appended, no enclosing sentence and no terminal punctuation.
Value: 9400 rpm
